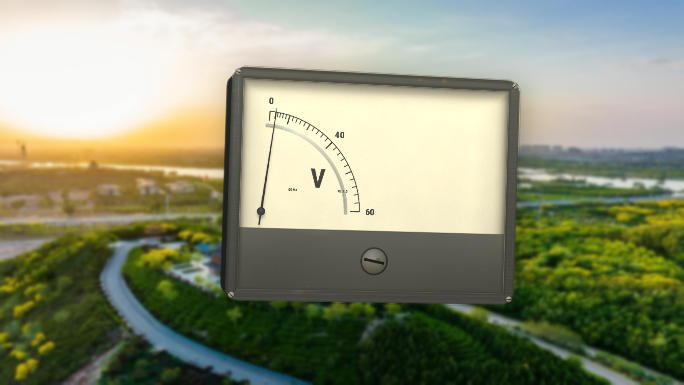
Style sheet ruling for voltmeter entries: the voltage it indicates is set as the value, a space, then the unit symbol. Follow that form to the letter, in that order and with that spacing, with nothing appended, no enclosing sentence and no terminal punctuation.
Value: 10 V
